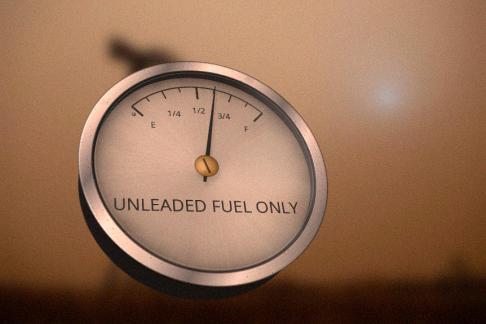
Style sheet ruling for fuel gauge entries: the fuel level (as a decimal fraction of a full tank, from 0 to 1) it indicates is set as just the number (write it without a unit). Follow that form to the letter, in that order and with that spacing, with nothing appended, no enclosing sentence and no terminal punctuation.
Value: 0.625
